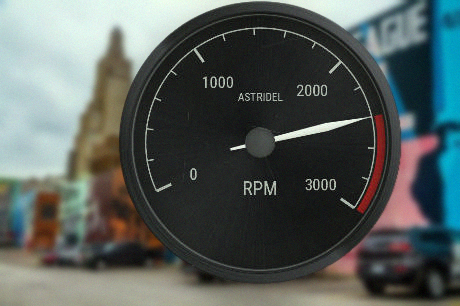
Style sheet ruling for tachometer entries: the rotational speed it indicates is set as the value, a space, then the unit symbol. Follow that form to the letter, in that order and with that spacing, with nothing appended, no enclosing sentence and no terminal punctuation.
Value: 2400 rpm
